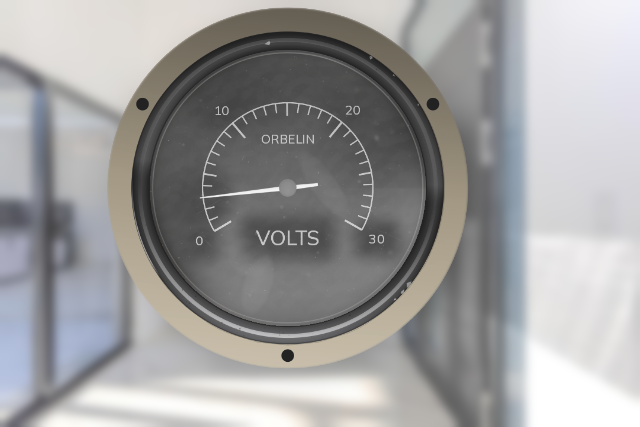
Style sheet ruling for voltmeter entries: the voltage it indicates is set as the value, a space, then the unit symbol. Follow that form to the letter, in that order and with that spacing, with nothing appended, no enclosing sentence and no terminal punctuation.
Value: 3 V
